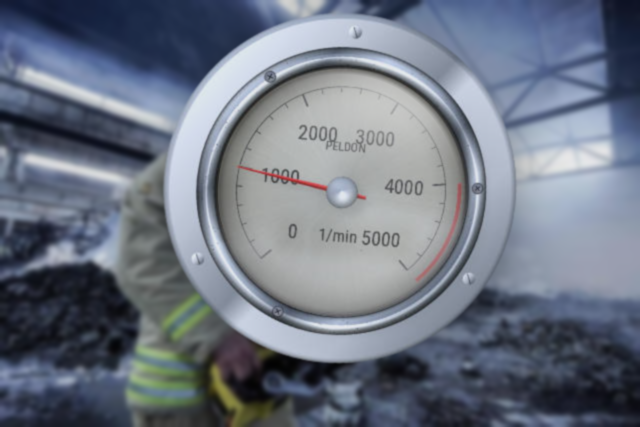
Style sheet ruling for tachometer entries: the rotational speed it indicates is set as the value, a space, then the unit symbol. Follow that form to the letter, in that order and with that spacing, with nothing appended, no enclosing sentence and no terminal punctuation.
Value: 1000 rpm
